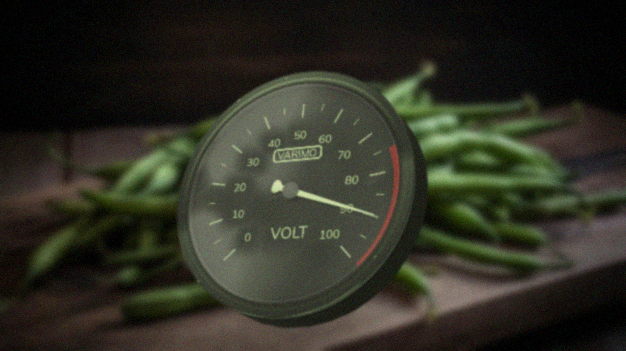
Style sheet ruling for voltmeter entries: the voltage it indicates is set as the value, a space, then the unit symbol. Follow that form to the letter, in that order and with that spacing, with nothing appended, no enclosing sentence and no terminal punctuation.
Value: 90 V
